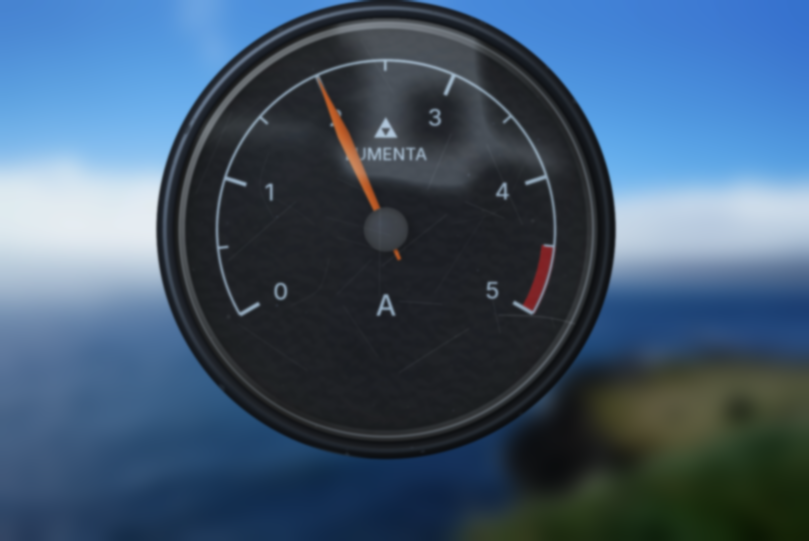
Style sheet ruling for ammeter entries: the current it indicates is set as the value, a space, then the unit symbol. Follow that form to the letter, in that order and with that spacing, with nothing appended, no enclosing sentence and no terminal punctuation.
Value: 2 A
